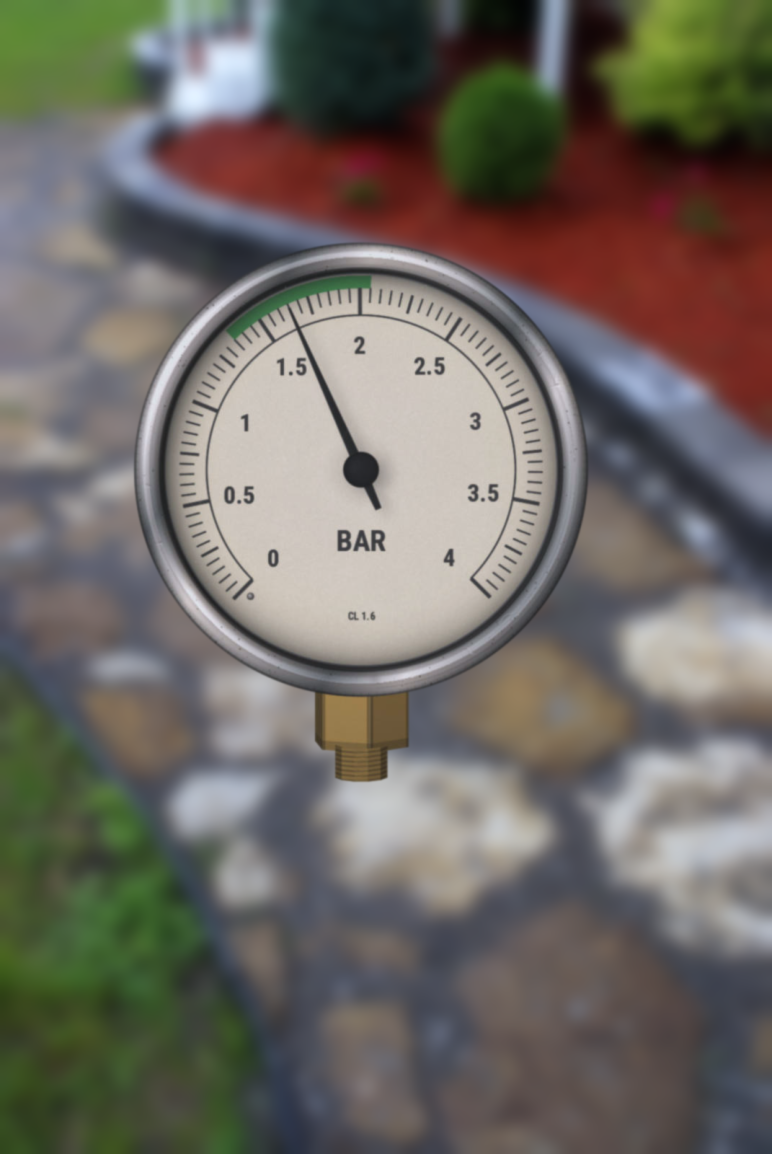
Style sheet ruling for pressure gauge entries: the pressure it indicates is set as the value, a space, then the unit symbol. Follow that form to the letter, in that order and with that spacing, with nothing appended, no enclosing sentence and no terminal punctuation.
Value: 1.65 bar
